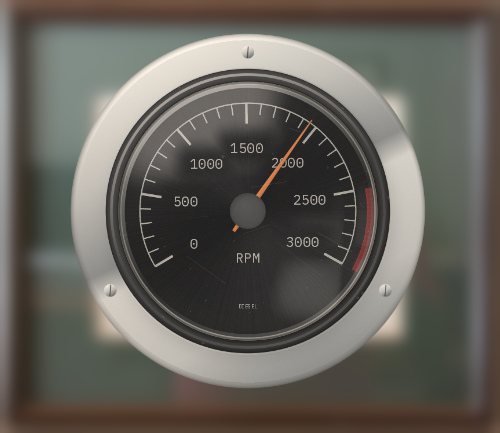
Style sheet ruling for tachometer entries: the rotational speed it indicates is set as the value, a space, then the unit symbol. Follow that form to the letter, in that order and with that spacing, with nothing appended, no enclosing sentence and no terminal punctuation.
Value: 1950 rpm
